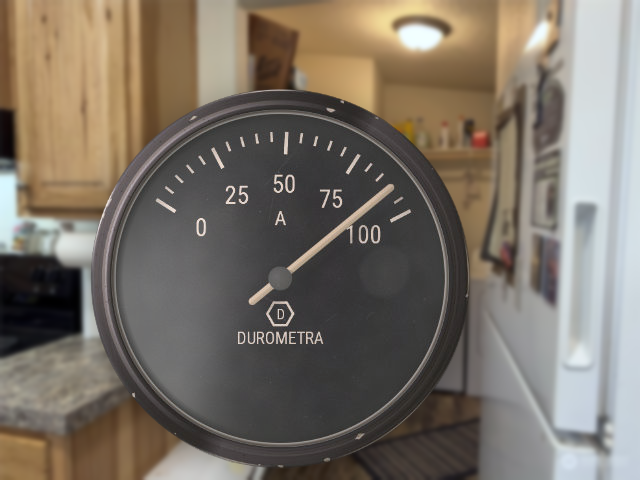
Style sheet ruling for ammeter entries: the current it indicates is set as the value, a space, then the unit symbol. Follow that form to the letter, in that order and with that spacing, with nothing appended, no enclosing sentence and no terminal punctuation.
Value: 90 A
